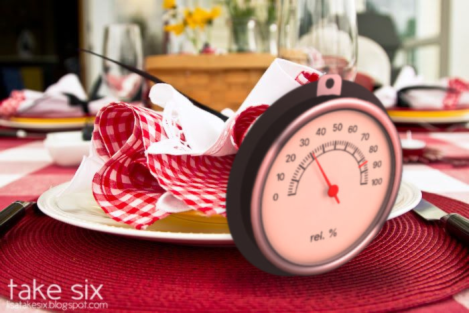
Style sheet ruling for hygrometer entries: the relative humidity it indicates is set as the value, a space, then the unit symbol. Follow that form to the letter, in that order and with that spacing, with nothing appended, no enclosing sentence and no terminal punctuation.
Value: 30 %
